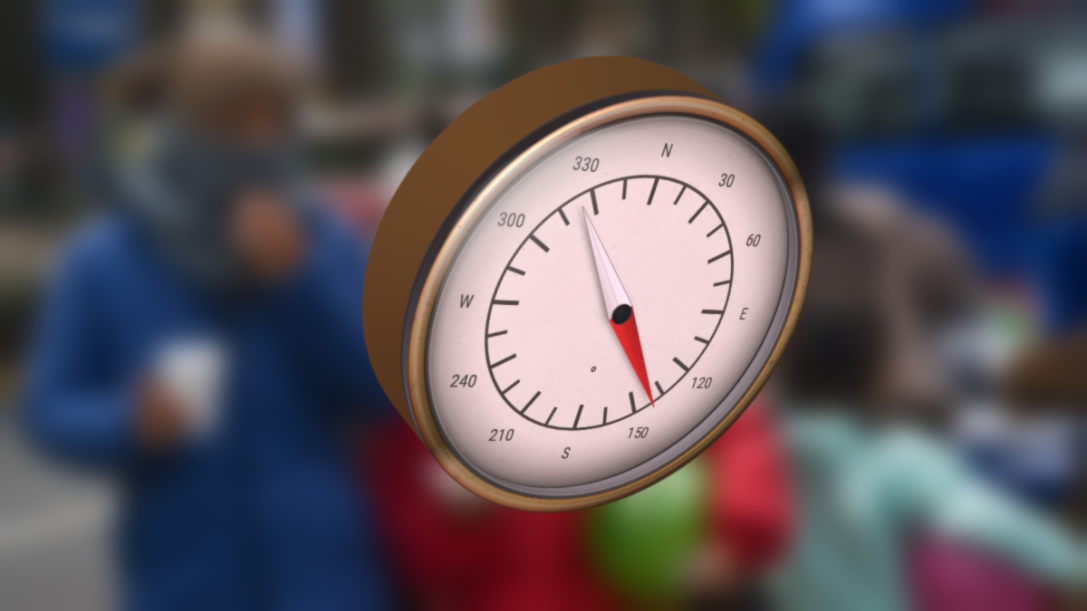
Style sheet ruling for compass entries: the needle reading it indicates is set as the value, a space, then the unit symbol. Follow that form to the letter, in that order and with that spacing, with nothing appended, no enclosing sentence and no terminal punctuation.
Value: 142.5 °
